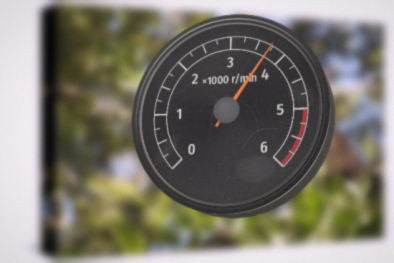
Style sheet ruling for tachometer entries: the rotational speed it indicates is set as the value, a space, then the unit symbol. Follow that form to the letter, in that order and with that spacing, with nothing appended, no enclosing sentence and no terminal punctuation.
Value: 3750 rpm
